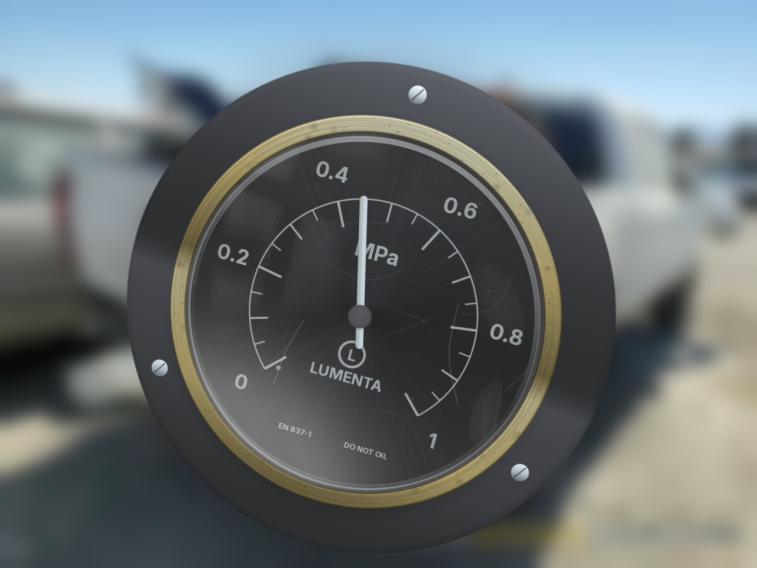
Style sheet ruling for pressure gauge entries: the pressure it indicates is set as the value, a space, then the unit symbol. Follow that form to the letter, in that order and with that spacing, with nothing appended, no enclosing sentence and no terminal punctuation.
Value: 0.45 MPa
